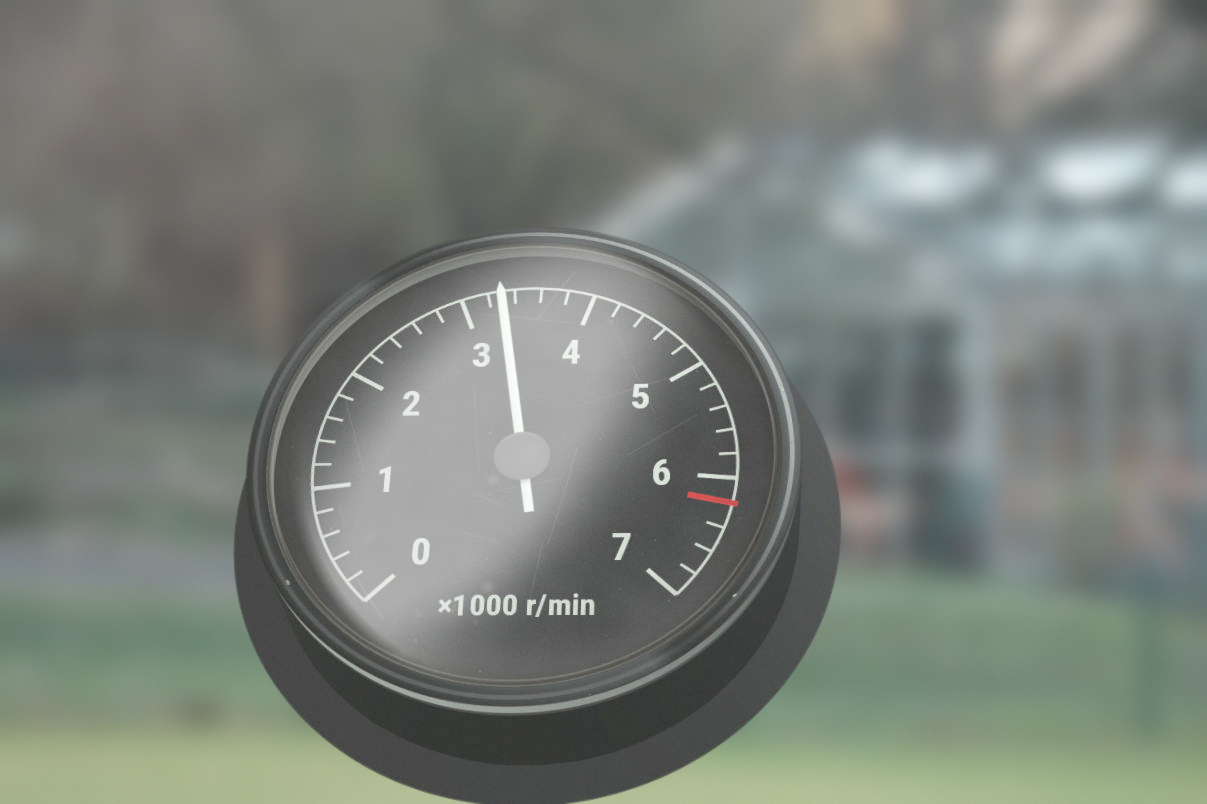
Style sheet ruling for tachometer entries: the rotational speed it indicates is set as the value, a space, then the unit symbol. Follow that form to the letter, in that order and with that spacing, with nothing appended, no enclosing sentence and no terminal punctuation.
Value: 3300 rpm
